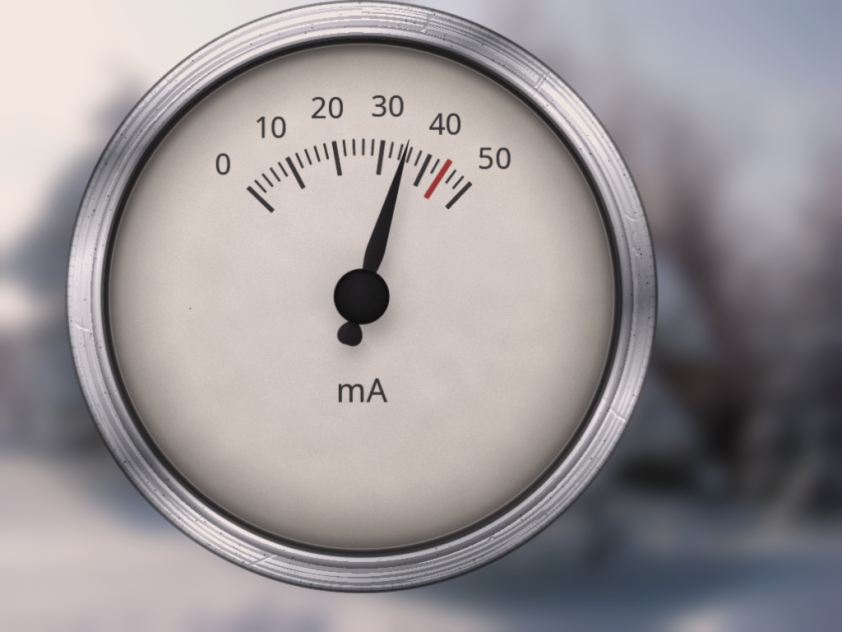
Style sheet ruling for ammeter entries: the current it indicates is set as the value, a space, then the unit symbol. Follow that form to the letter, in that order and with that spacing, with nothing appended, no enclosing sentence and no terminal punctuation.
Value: 35 mA
